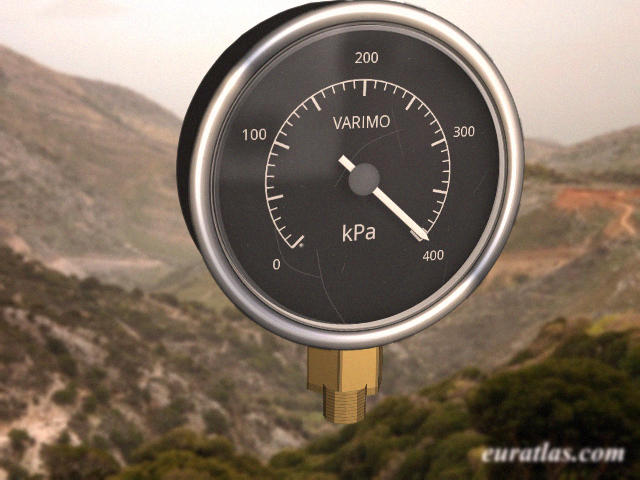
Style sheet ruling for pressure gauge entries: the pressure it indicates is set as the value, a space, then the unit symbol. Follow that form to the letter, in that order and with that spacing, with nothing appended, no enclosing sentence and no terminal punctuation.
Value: 395 kPa
